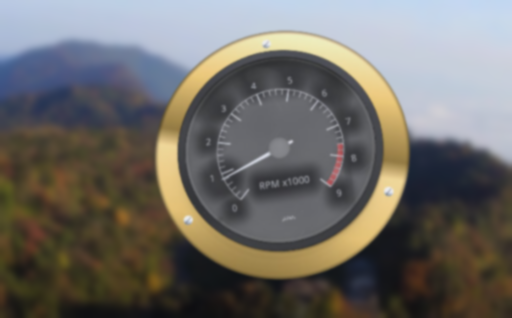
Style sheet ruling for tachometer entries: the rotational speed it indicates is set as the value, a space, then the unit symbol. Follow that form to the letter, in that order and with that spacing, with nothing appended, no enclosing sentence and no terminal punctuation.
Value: 800 rpm
